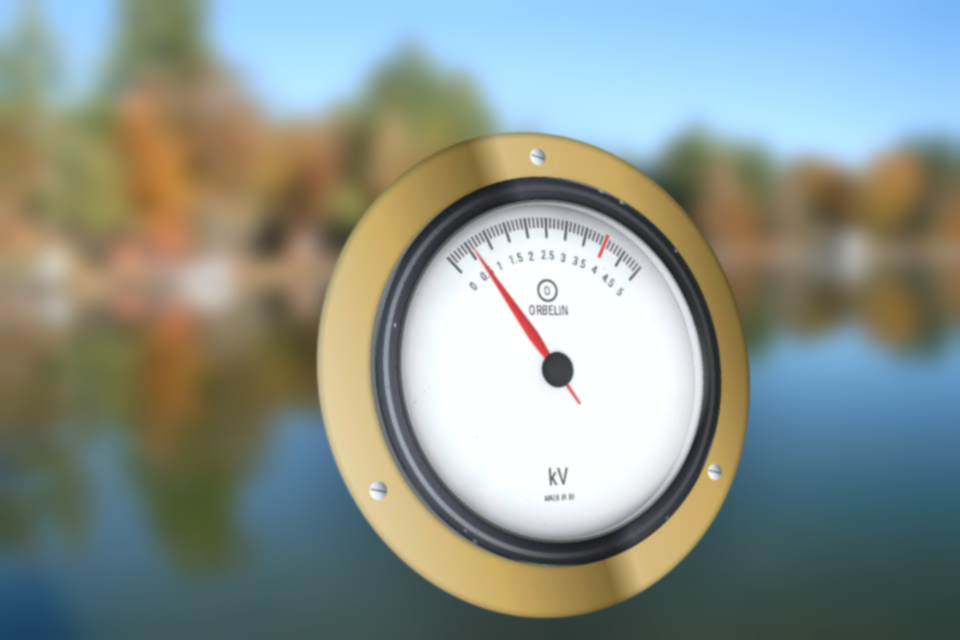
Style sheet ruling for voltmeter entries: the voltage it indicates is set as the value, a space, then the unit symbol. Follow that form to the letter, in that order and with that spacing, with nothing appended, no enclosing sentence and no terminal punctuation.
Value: 0.5 kV
